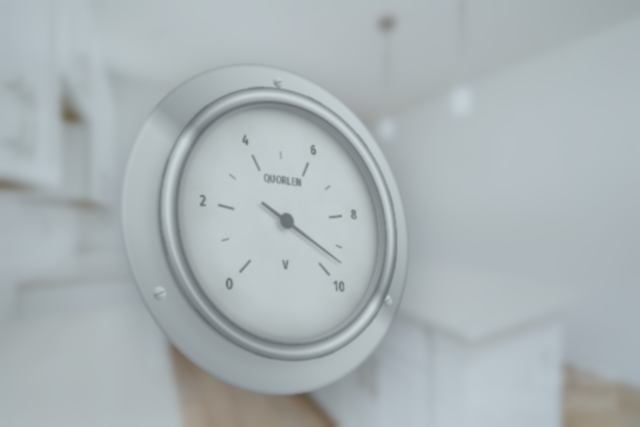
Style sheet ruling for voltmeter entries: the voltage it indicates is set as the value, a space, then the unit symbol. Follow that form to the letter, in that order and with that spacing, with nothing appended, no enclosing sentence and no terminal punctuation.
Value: 9.5 V
